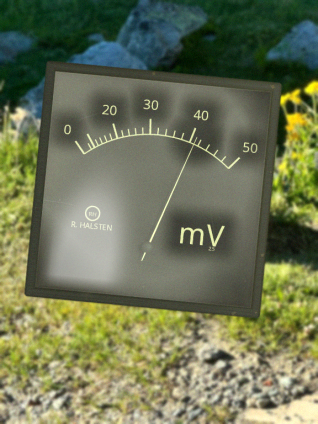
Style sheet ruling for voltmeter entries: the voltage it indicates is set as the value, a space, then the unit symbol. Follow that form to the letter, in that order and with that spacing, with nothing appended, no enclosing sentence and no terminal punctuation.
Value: 41 mV
